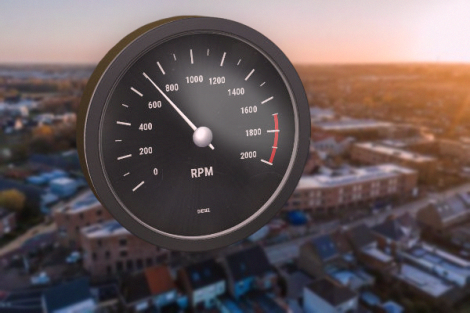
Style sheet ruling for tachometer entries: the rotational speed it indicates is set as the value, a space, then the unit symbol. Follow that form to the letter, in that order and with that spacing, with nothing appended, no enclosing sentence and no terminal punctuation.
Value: 700 rpm
